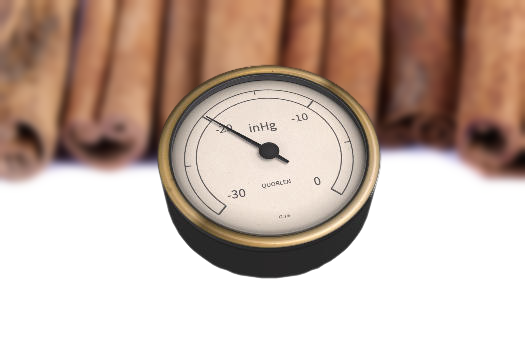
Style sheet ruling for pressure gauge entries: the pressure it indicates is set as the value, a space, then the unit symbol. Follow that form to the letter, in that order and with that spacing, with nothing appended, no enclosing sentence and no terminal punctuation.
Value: -20 inHg
